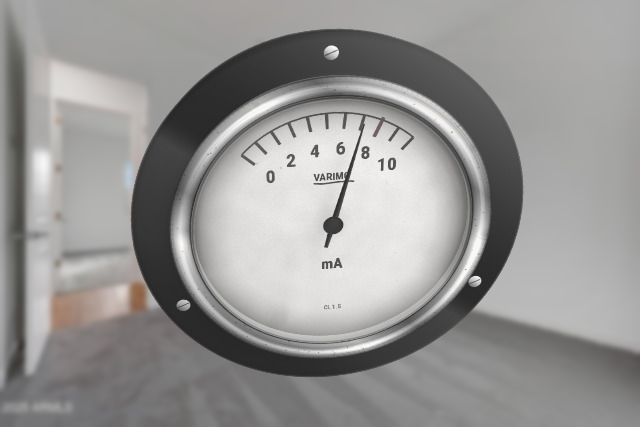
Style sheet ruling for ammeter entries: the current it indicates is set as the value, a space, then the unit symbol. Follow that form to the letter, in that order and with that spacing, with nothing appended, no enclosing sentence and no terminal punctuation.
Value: 7 mA
